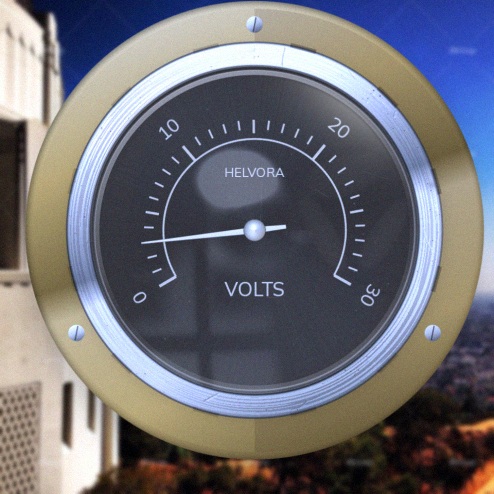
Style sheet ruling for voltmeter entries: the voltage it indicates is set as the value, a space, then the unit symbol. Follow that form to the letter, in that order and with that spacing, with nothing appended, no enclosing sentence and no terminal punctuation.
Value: 3 V
